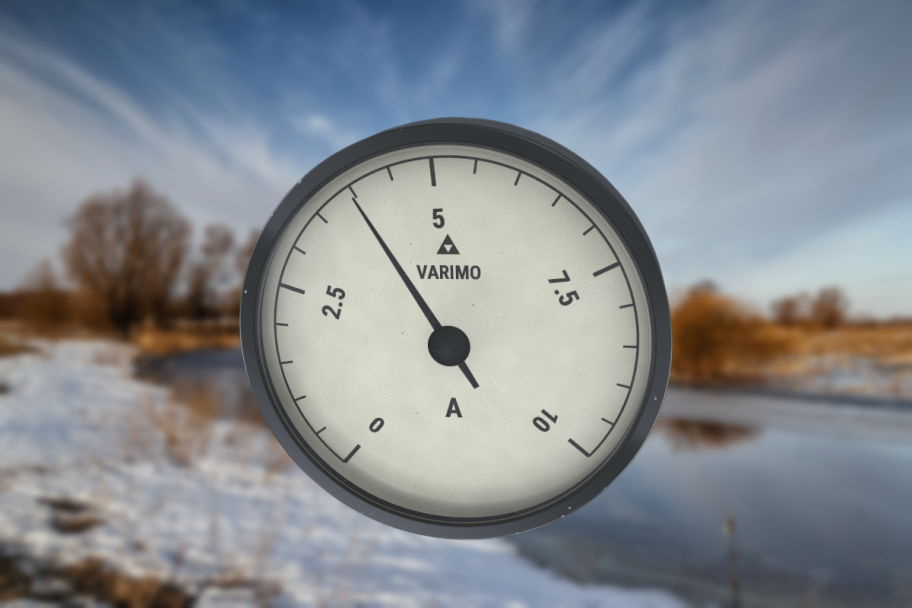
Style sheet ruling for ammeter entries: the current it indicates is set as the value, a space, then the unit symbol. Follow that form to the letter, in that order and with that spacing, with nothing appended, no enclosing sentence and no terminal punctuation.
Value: 4 A
